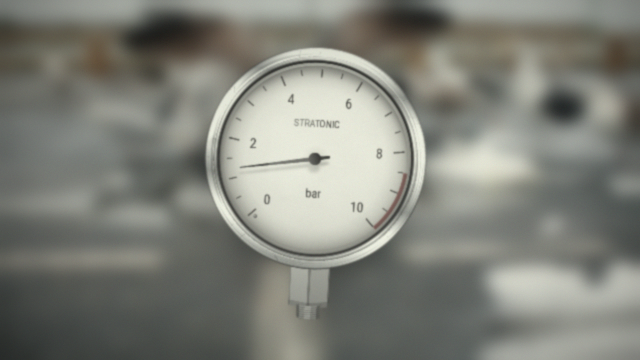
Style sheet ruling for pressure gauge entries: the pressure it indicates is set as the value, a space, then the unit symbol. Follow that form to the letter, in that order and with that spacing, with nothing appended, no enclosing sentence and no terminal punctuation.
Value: 1.25 bar
